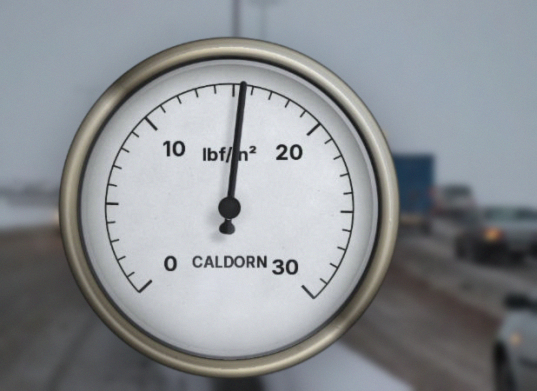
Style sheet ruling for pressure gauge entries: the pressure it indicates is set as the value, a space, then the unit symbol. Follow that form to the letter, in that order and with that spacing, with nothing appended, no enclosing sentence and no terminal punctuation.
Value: 15.5 psi
